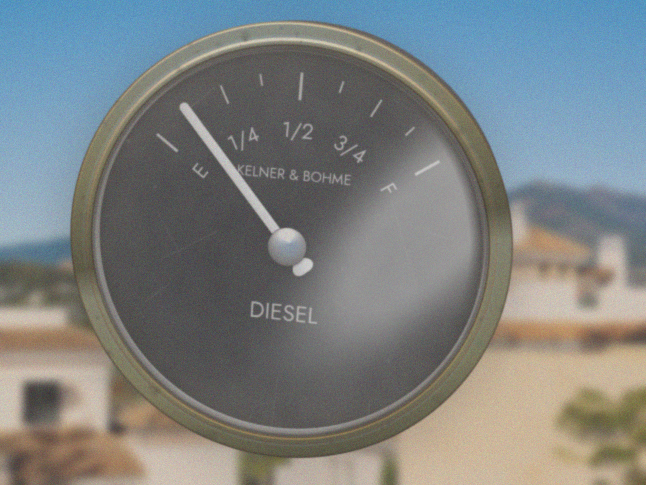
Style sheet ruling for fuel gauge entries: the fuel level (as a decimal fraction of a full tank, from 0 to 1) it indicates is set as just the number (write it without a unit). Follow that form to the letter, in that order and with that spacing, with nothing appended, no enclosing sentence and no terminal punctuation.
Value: 0.125
